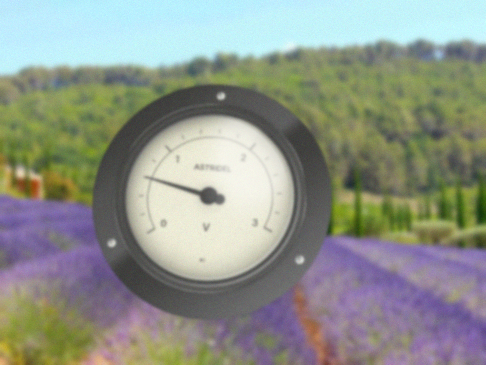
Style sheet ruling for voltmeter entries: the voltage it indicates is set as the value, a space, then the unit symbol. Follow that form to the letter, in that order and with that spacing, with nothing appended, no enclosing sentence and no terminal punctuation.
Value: 0.6 V
